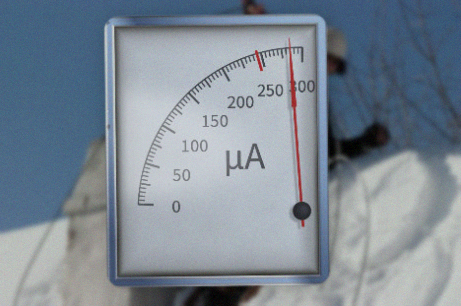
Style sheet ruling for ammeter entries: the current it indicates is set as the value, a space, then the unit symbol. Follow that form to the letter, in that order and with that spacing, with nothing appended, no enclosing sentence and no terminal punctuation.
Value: 285 µA
